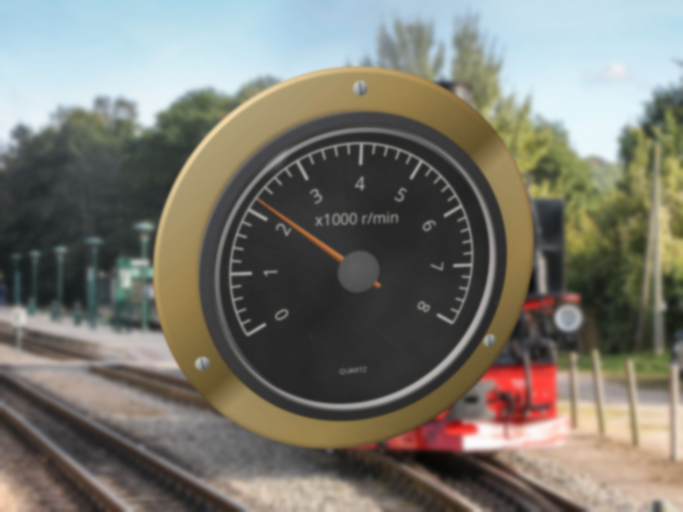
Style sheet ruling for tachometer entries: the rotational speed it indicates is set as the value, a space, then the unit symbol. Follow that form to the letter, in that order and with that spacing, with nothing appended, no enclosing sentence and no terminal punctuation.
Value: 2200 rpm
